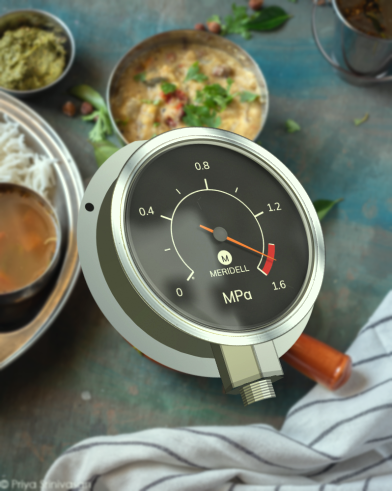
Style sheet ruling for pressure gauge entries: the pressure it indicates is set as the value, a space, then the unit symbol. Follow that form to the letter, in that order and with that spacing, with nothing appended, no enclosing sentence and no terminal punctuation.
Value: 1.5 MPa
